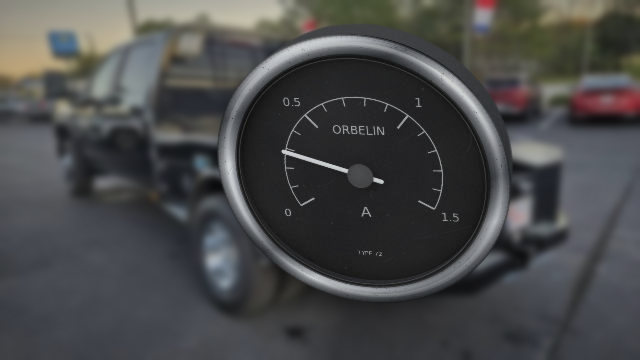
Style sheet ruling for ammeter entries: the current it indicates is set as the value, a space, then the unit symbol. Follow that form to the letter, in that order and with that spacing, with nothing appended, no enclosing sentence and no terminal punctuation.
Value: 0.3 A
